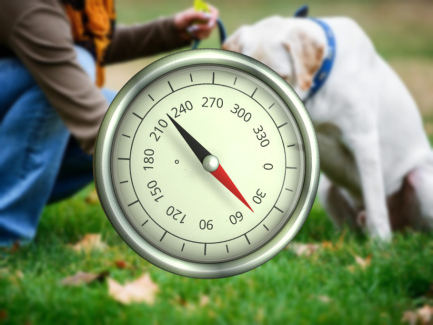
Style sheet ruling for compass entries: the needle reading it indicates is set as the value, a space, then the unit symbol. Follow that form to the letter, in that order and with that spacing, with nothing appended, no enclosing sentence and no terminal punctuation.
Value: 45 °
